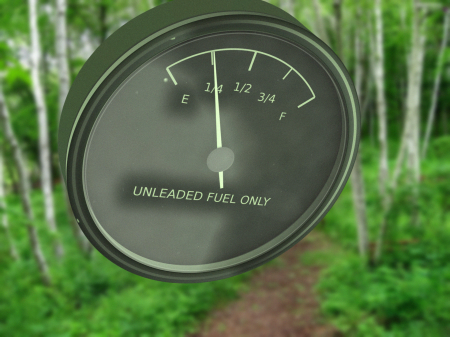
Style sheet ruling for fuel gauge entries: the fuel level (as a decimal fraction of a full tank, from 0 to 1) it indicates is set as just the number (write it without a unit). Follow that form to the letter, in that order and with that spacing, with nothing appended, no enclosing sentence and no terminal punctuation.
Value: 0.25
